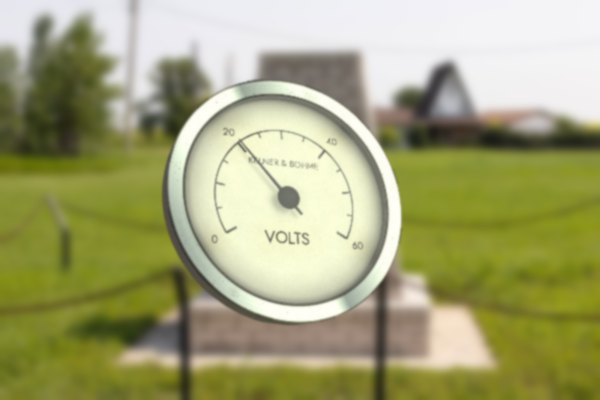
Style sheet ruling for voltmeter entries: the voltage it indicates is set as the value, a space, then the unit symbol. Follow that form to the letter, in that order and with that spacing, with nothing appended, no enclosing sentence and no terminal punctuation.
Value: 20 V
